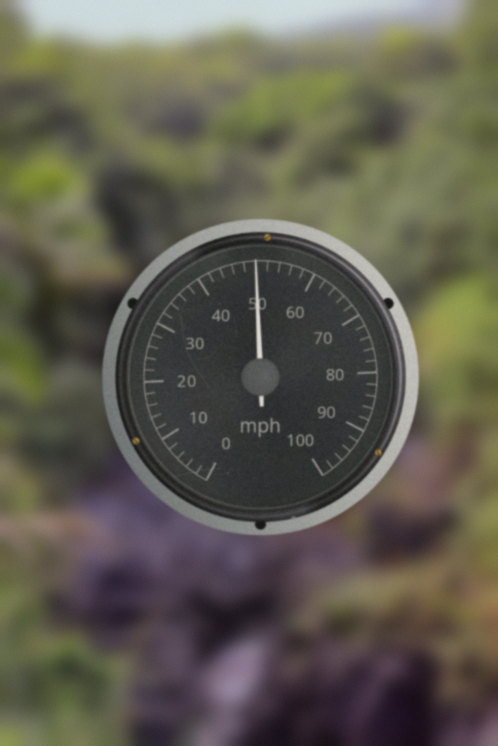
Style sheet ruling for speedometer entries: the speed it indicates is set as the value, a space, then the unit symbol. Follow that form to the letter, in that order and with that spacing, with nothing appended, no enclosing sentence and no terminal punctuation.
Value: 50 mph
